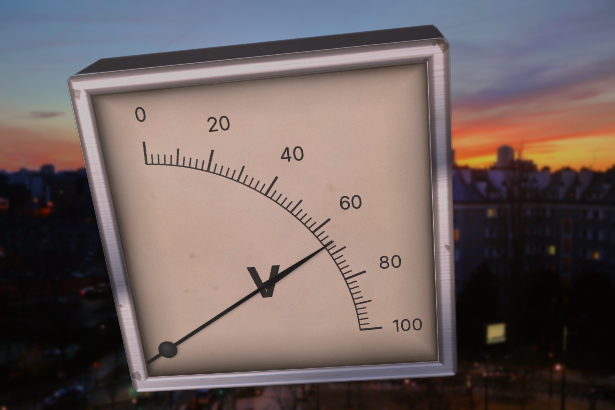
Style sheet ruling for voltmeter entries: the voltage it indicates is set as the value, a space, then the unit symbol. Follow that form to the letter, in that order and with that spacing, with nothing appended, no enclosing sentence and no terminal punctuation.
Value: 66 V
